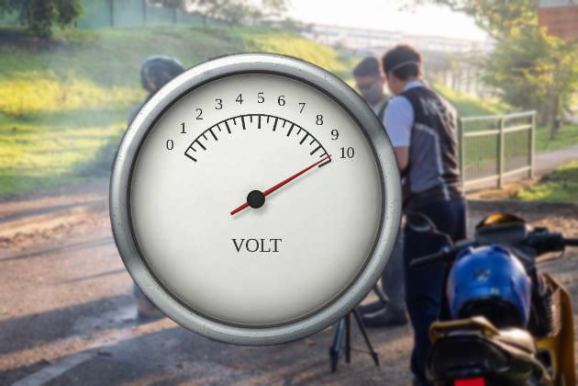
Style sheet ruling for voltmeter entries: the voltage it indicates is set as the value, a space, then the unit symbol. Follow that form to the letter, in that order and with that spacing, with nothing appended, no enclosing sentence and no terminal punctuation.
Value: 9.75 V
